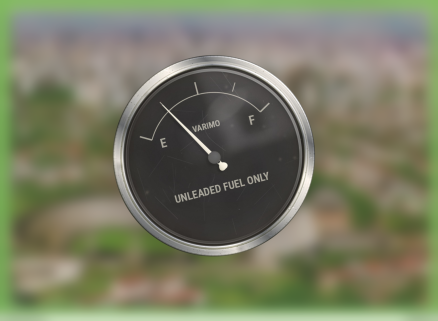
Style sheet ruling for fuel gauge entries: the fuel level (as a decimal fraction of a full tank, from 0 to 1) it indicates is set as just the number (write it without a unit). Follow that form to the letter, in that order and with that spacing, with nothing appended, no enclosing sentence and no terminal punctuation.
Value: 0.25
